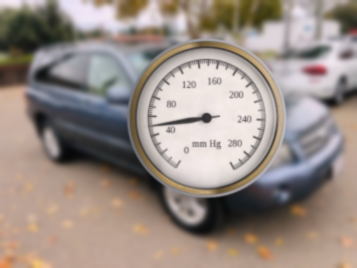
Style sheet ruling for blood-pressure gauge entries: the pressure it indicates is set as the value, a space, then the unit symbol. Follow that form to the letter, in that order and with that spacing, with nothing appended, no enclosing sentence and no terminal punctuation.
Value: 50 mmHg
